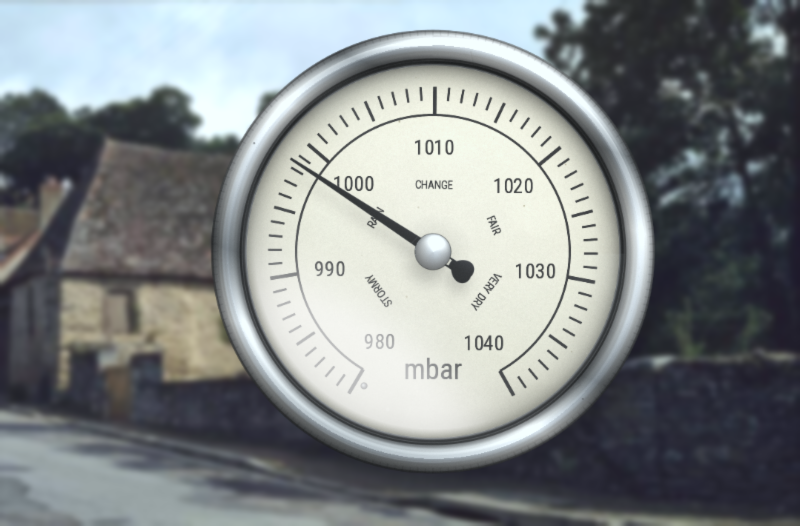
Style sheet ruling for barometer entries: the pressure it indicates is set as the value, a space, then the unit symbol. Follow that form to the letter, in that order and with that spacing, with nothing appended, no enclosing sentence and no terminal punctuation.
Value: 998.5 mbar
